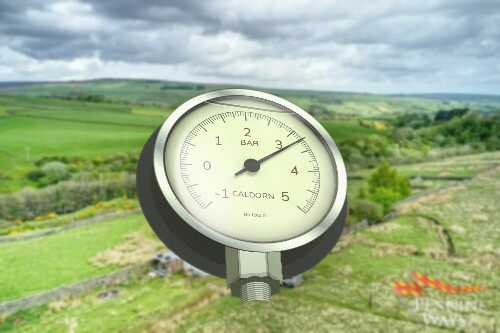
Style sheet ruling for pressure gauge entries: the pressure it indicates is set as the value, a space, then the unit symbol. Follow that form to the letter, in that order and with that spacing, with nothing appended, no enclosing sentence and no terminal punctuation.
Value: 3.25 bar
